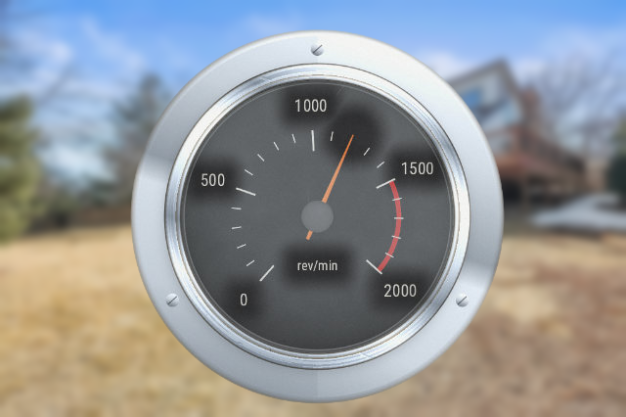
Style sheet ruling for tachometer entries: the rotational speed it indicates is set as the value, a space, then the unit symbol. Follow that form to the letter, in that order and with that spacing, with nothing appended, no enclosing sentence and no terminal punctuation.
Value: 1200 rpm
